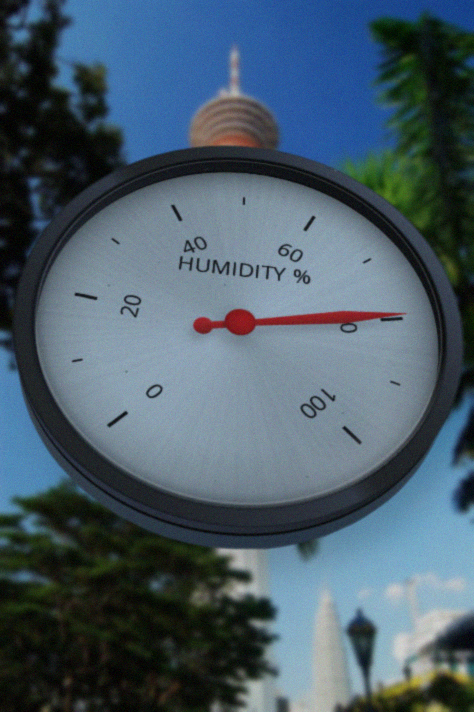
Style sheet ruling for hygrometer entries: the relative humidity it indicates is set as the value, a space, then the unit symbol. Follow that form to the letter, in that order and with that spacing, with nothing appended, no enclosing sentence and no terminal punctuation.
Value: 80 %
